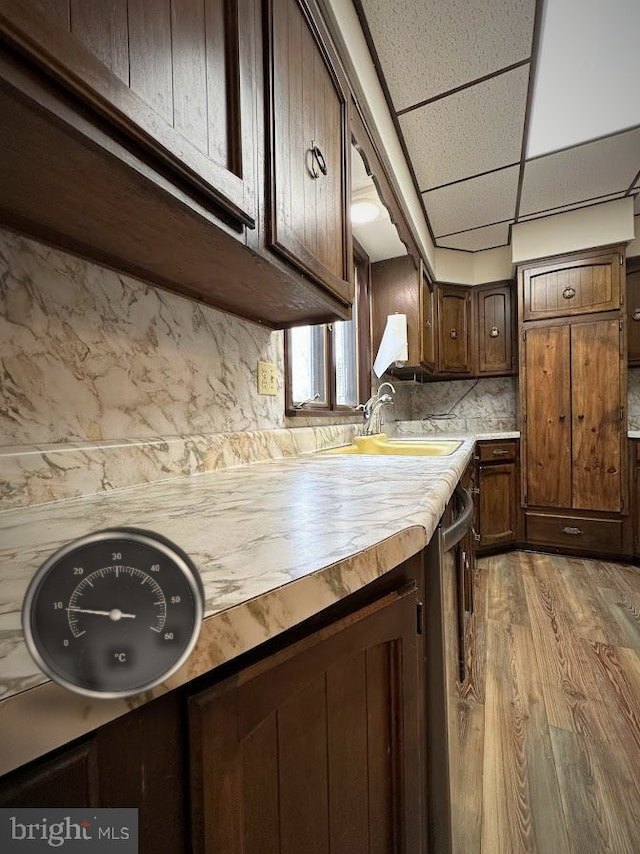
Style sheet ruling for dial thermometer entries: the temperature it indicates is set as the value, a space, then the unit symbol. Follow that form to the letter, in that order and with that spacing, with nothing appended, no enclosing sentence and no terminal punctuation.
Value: 10 °C
